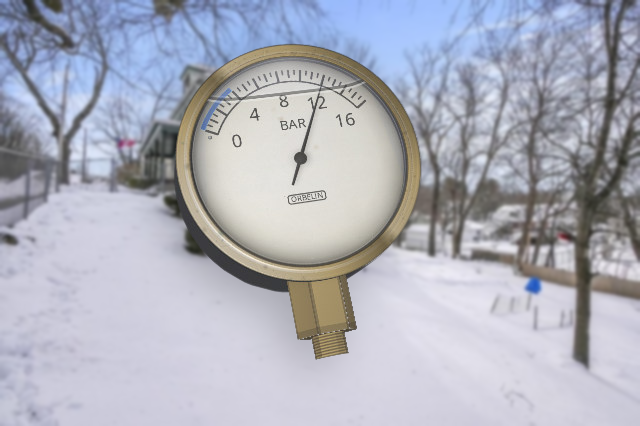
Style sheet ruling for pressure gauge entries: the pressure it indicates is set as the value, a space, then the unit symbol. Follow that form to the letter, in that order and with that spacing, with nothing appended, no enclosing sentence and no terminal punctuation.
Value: 12 bar
